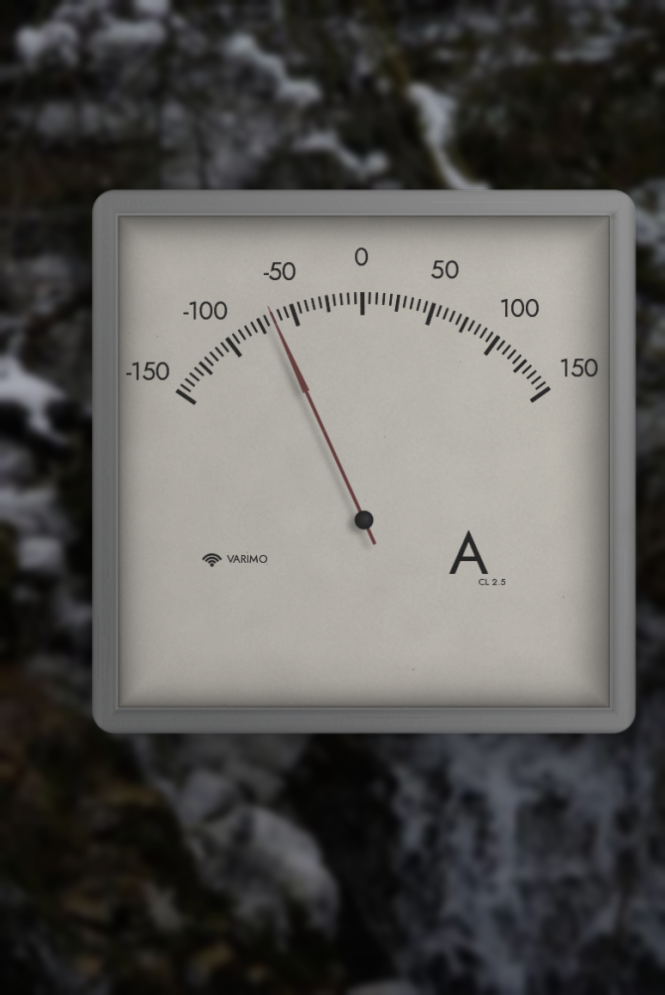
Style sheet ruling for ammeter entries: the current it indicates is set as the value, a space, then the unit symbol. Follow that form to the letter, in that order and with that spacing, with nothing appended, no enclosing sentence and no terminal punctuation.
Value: -65 A
